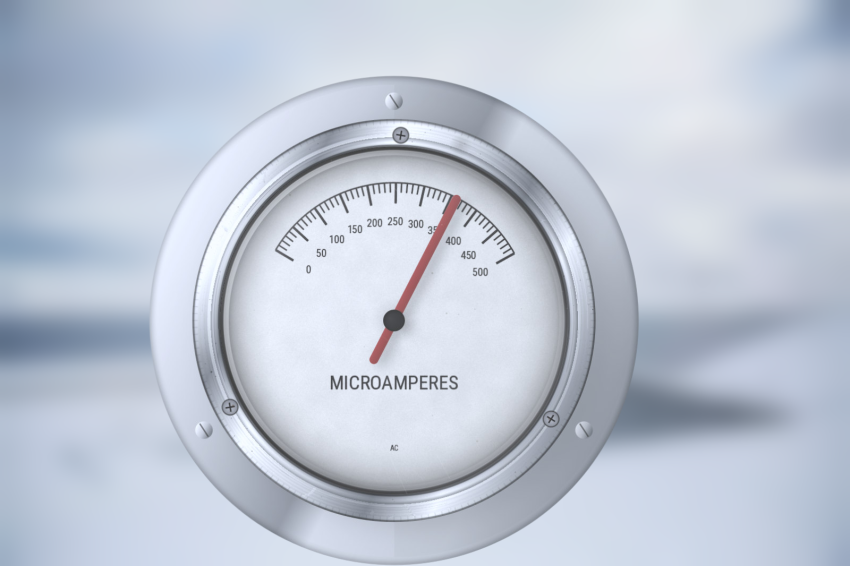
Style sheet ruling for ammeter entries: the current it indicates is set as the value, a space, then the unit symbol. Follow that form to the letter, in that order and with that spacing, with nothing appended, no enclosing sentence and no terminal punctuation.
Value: 360 µA
